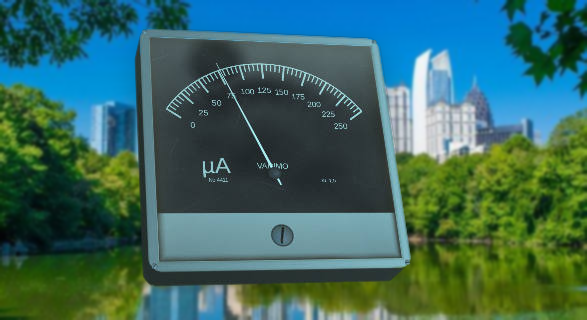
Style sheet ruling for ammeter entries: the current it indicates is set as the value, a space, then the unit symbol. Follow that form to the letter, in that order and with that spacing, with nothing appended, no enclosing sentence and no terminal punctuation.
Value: 75 µA
